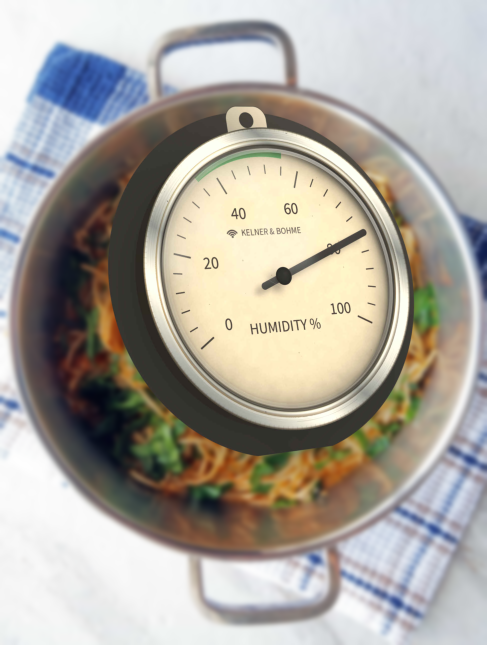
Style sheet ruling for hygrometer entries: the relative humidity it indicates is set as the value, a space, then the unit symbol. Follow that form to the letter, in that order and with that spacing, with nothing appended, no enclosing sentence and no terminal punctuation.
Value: 80 %
